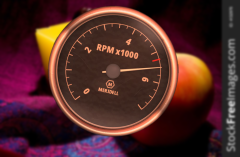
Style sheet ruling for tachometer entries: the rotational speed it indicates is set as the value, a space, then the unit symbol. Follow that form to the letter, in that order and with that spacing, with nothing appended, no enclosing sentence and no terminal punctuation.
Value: 5500 rpm
